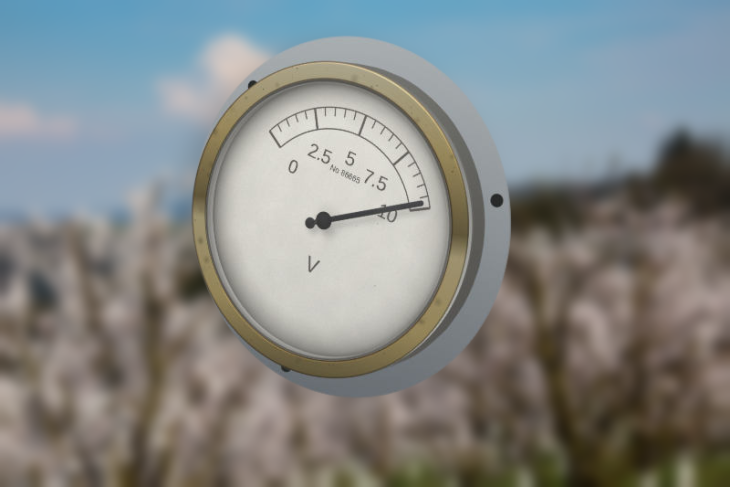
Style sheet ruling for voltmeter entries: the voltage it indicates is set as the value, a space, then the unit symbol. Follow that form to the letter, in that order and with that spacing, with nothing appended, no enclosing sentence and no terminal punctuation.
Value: 9.75 V
